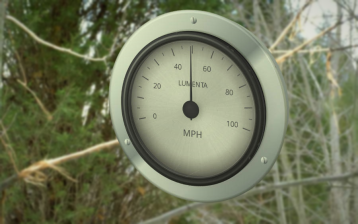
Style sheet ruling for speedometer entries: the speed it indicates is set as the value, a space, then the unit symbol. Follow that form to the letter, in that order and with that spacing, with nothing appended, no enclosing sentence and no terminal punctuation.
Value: 50 mph
